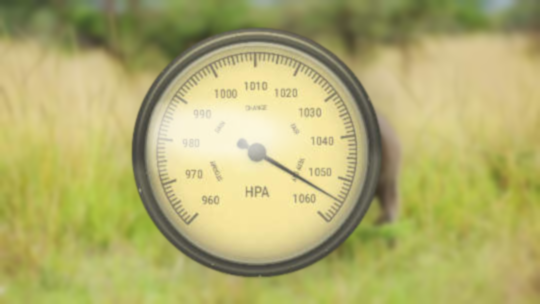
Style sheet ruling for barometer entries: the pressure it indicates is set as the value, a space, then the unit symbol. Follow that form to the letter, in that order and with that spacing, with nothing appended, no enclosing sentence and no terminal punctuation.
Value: 1055 hPa
